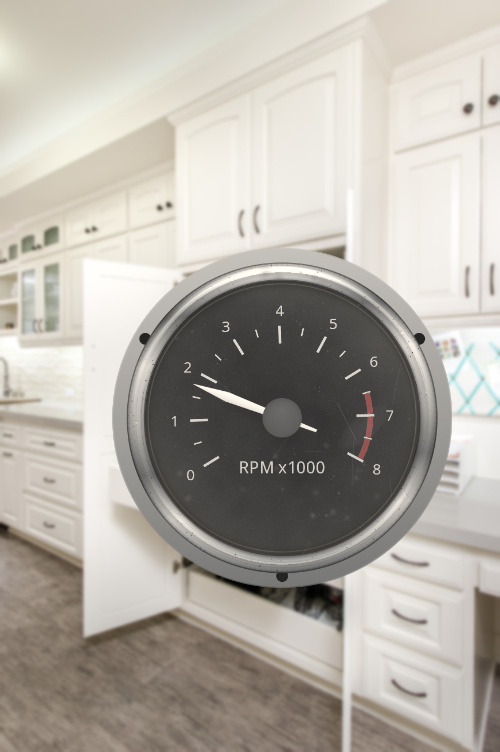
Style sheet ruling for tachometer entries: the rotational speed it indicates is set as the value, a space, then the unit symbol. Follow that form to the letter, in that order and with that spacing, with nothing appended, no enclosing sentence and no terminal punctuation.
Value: 1750 rpm
